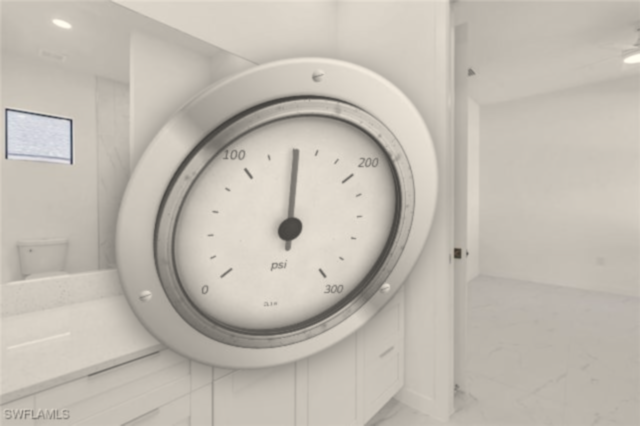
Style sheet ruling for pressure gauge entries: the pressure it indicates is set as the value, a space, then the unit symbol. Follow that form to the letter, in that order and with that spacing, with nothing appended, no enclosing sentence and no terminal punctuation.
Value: 140 psi
